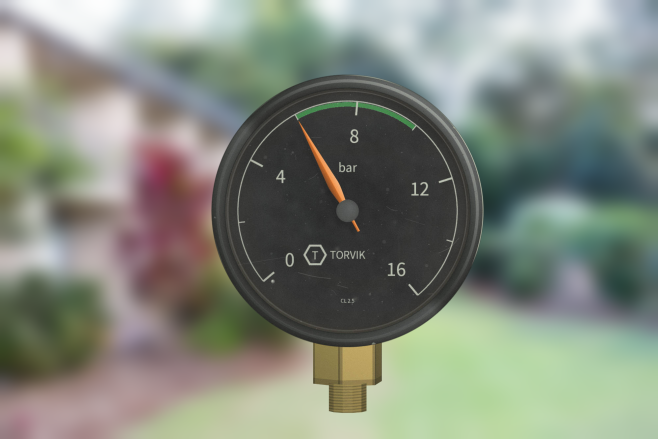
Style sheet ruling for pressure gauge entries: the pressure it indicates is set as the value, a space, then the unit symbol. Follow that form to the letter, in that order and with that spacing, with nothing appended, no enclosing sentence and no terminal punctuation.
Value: 6 bar
